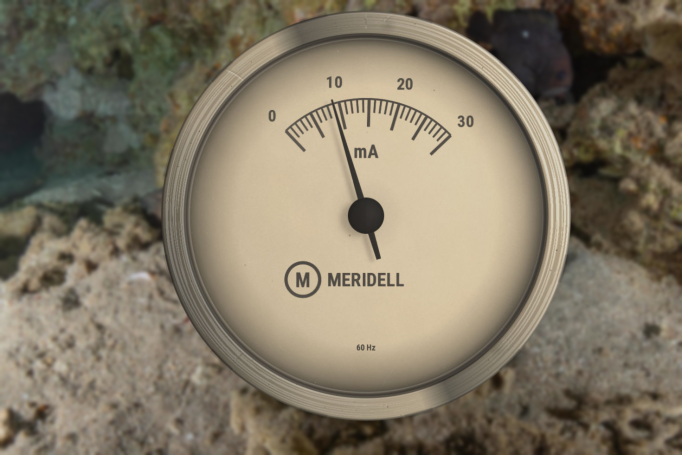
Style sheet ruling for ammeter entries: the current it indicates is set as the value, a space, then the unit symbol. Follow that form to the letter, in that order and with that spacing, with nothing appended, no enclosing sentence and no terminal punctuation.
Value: 9 mA
